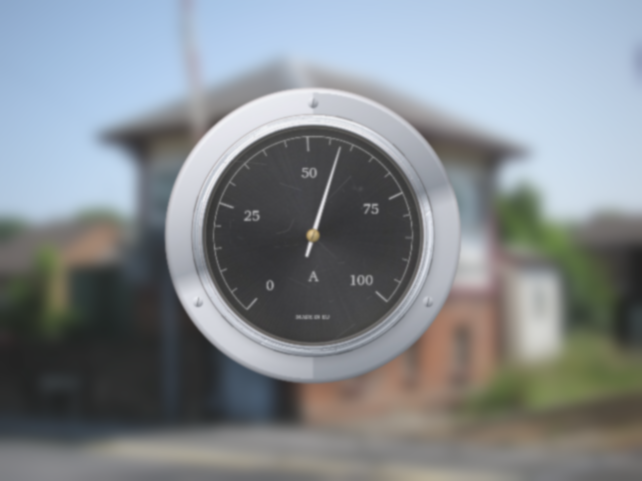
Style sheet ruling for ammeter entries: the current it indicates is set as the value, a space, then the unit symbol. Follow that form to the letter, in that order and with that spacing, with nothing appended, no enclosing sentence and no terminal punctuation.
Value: 57.5 A
